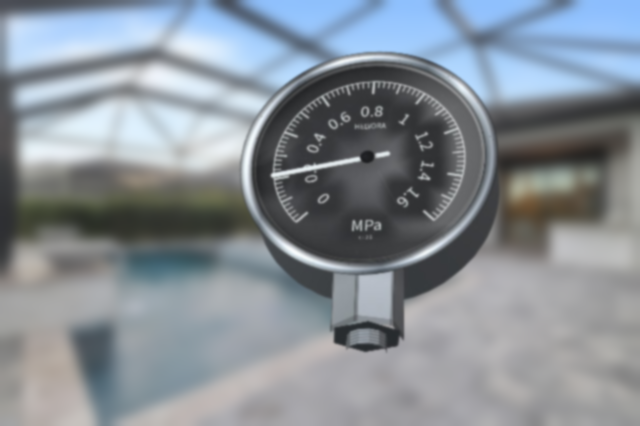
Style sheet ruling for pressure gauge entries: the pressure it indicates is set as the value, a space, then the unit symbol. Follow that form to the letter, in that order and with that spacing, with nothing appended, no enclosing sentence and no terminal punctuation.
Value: 0.2 MPa
